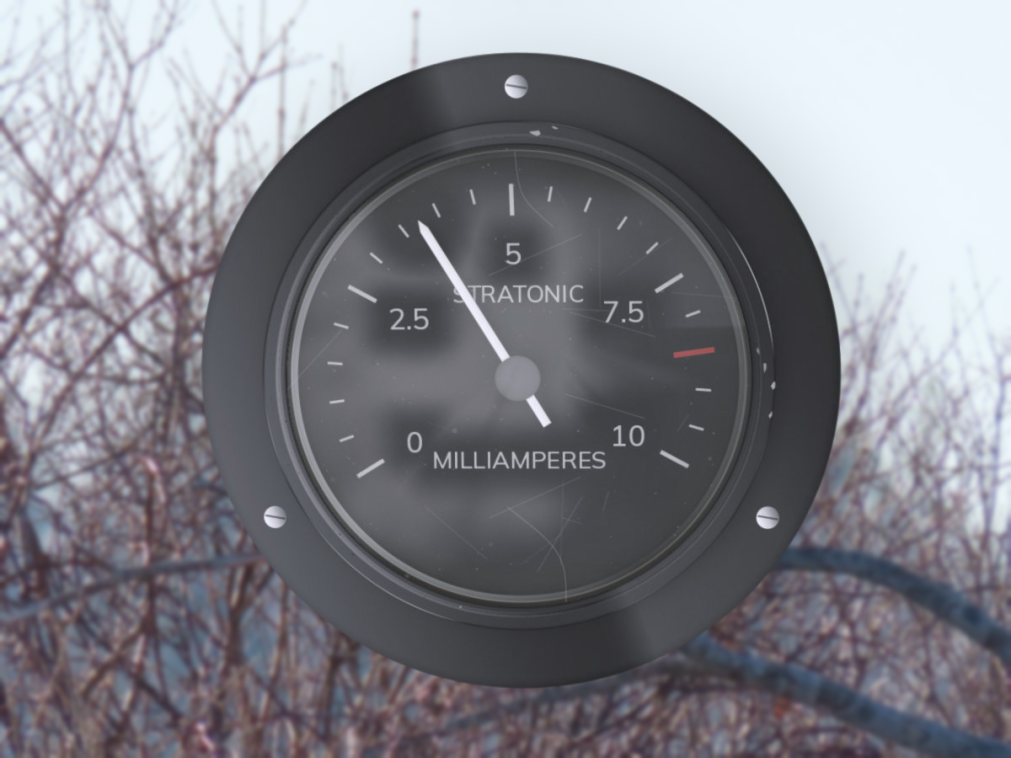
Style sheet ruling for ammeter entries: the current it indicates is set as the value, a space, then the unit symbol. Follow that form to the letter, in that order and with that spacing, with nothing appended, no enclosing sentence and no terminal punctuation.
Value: 3.75 mA
